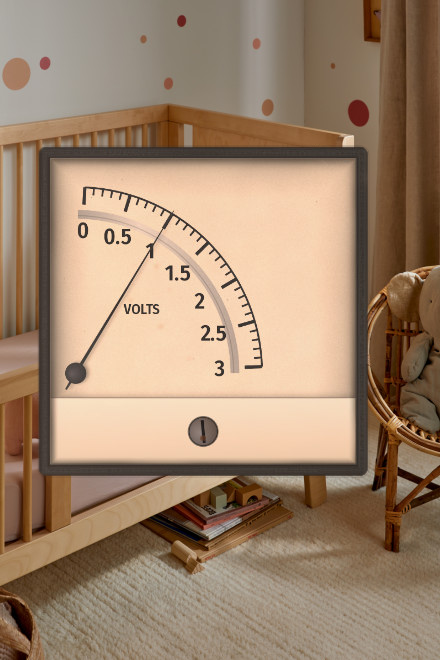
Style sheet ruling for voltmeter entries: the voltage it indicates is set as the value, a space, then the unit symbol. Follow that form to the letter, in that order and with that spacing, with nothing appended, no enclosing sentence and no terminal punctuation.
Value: 1 V
